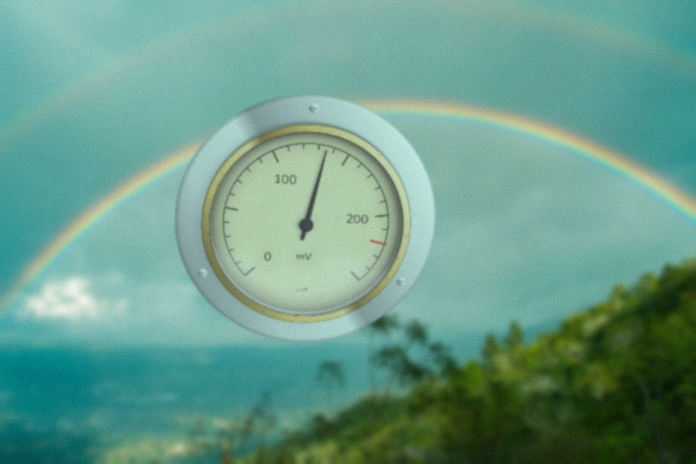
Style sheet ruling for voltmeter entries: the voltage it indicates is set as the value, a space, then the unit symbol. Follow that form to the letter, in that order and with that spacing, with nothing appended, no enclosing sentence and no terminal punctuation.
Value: 135 mV
